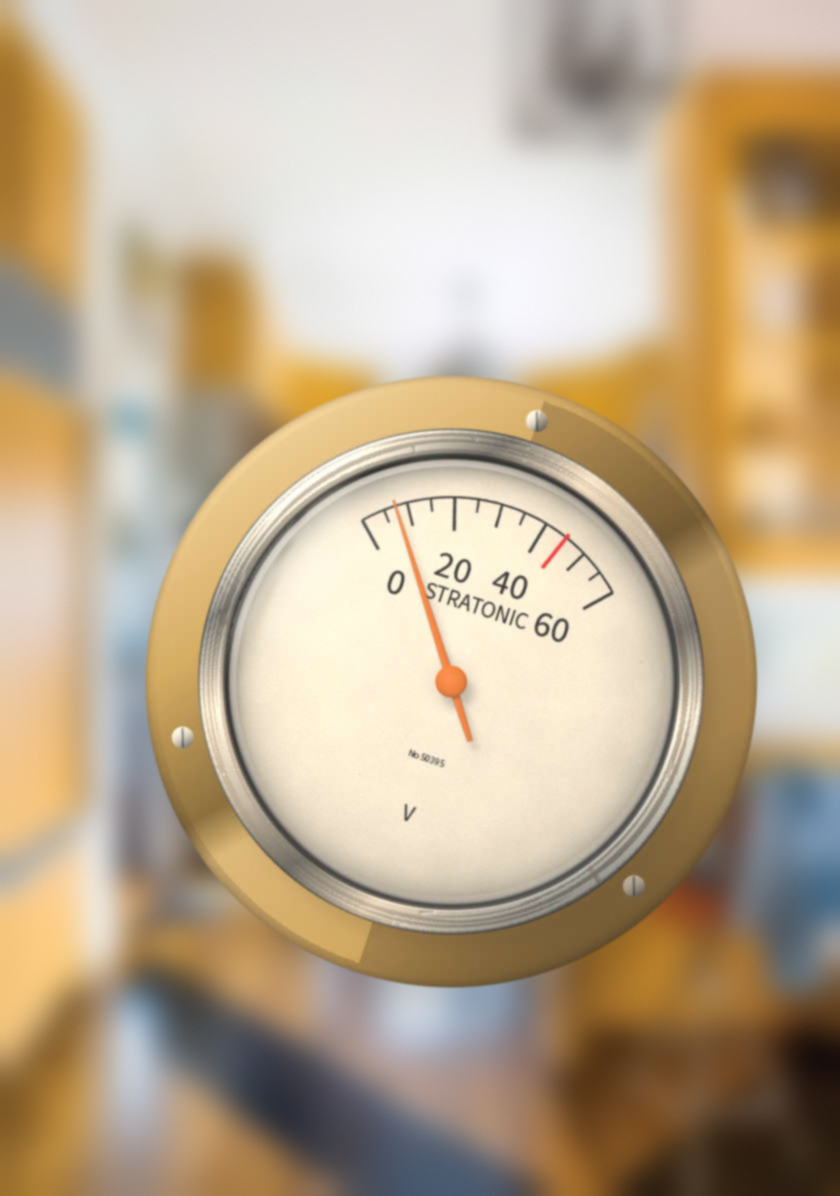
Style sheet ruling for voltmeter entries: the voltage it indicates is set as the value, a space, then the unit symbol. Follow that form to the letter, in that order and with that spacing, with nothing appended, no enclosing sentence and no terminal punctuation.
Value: 7.5 V
